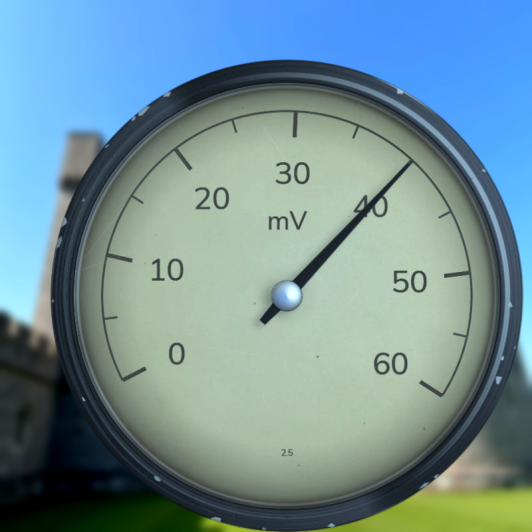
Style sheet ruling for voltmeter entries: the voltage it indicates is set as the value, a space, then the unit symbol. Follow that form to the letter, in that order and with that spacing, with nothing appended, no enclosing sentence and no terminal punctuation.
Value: 40 mV
